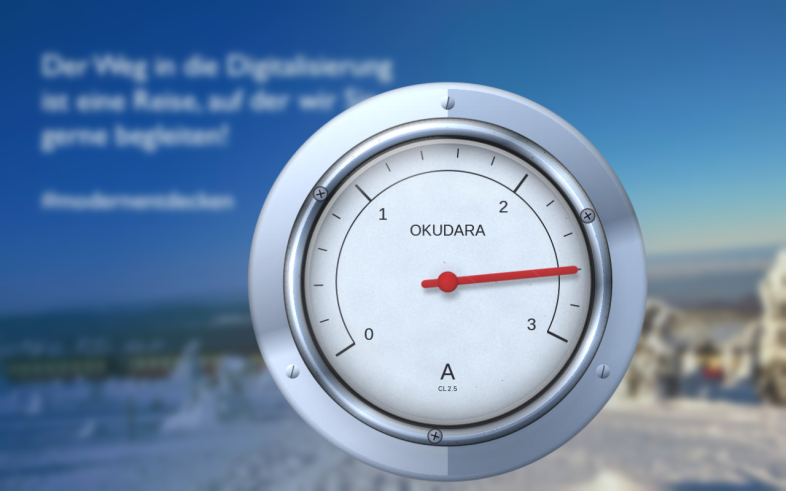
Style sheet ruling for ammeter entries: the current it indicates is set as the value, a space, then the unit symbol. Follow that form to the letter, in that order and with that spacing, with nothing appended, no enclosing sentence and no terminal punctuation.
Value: 2.6 A
